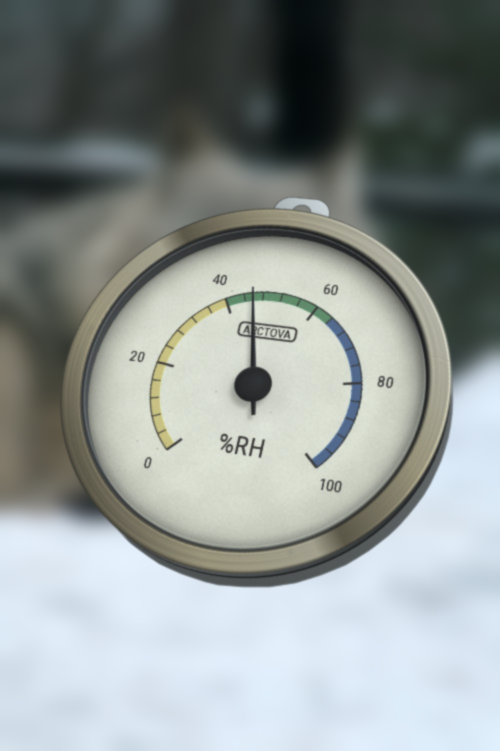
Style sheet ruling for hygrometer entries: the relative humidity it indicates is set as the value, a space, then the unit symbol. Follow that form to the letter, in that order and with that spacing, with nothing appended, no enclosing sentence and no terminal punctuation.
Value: 46 %
